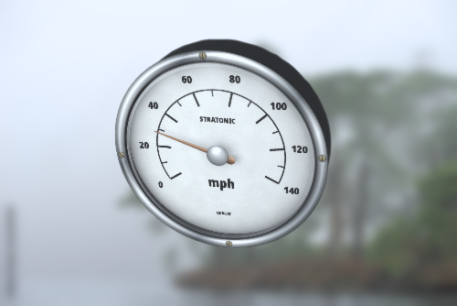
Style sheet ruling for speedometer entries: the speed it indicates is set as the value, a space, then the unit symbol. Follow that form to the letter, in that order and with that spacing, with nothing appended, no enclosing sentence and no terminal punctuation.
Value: 30 mph
